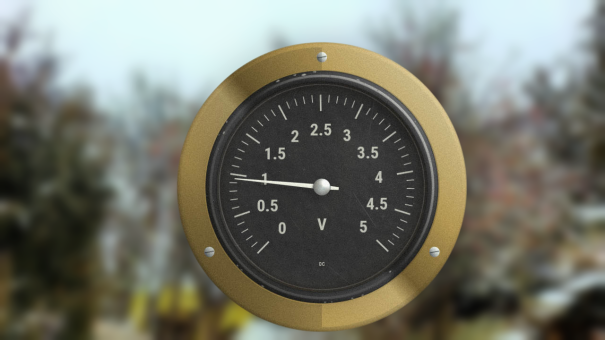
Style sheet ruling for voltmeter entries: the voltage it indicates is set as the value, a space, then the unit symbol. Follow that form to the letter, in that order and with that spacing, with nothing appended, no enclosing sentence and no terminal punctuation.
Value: 0.95 V
